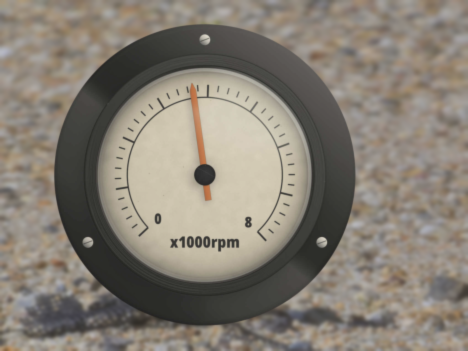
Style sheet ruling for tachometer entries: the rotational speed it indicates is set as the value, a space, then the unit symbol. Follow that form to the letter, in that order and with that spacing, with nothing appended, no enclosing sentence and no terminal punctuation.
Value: 3700 rpm
